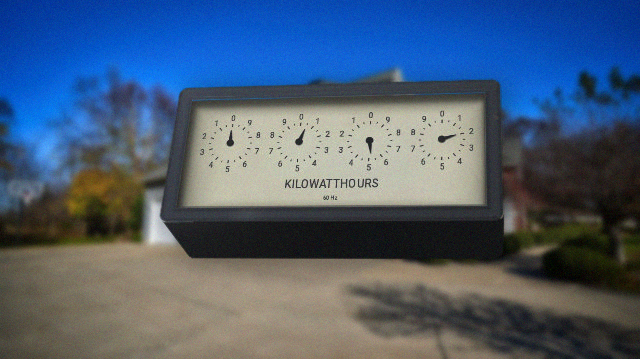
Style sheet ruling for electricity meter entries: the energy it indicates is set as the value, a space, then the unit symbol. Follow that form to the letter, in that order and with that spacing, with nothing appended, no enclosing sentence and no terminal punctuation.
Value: 52 kWh
